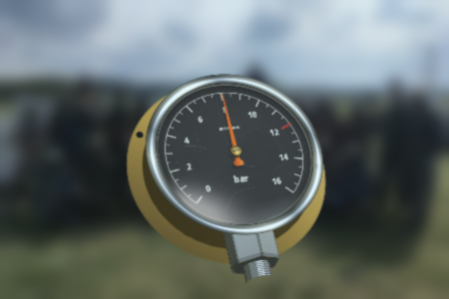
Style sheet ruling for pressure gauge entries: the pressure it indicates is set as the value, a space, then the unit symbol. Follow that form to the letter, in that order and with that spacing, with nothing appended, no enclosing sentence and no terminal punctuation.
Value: 8 bar
